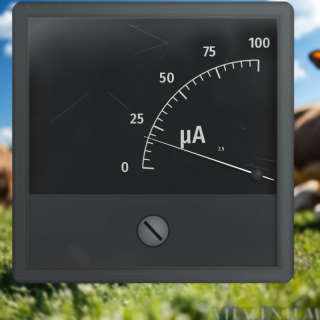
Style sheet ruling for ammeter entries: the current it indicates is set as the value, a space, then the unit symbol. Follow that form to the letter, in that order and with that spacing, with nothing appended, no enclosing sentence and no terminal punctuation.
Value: 17.5 µA
